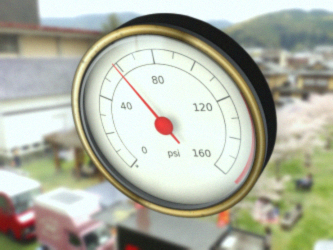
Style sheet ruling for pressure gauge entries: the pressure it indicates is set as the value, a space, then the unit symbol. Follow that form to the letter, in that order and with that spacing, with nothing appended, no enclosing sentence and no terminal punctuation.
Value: 60 psi
